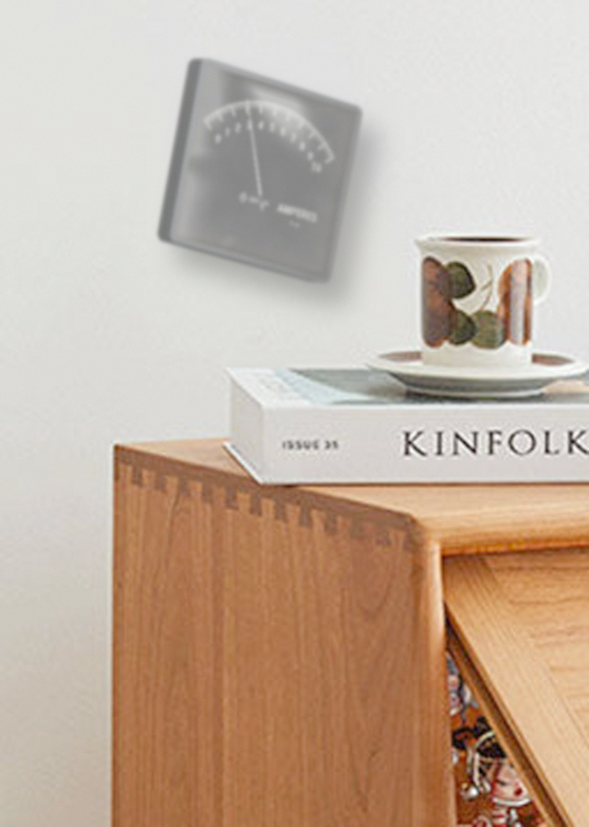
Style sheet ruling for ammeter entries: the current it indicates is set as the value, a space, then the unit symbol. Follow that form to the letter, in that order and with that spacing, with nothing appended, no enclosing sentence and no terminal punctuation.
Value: 3 A
